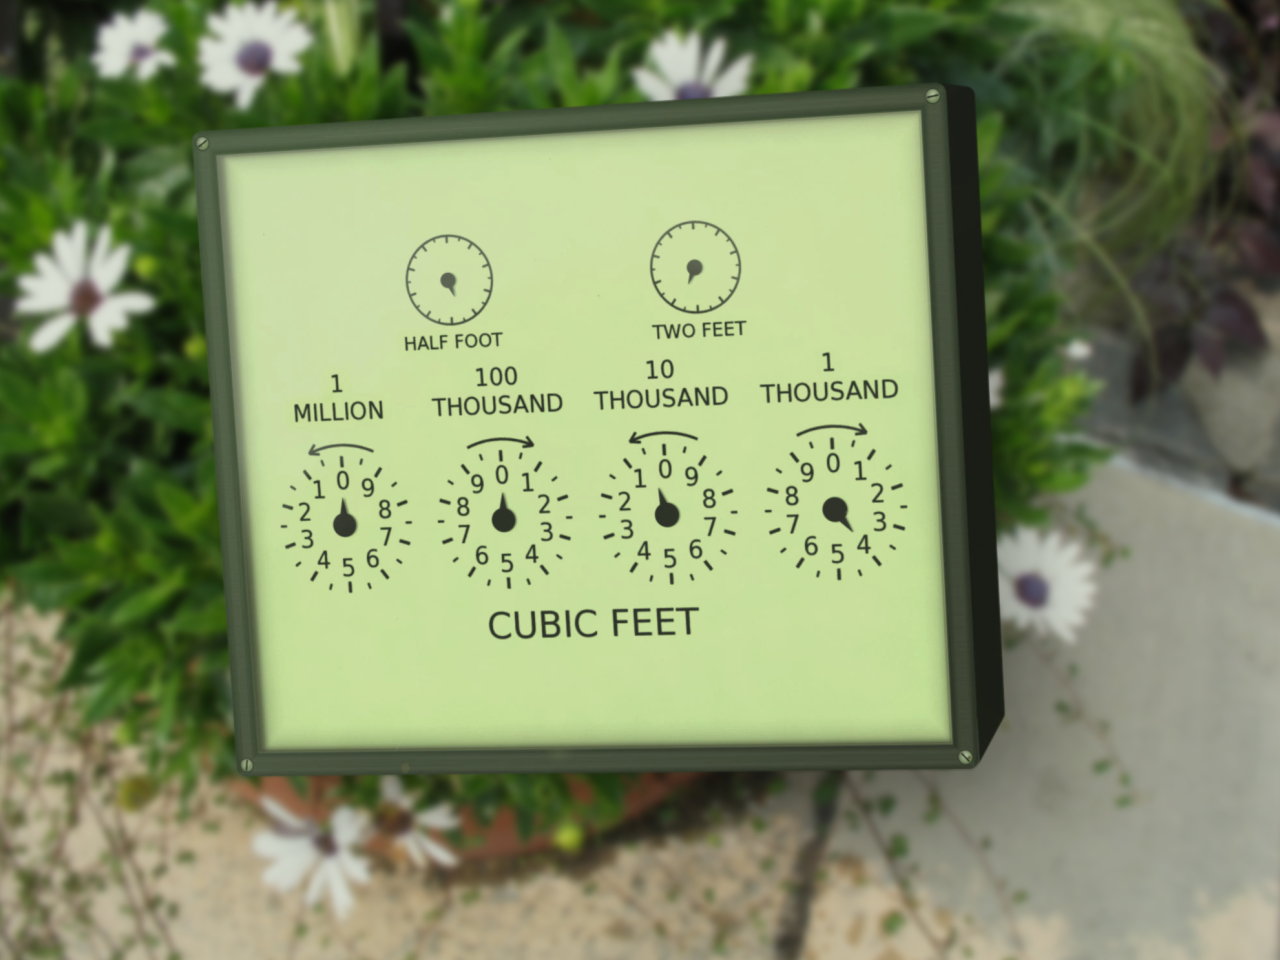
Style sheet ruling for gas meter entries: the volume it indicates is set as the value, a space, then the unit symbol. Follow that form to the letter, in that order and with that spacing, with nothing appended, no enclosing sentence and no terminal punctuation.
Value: 400 ft³
